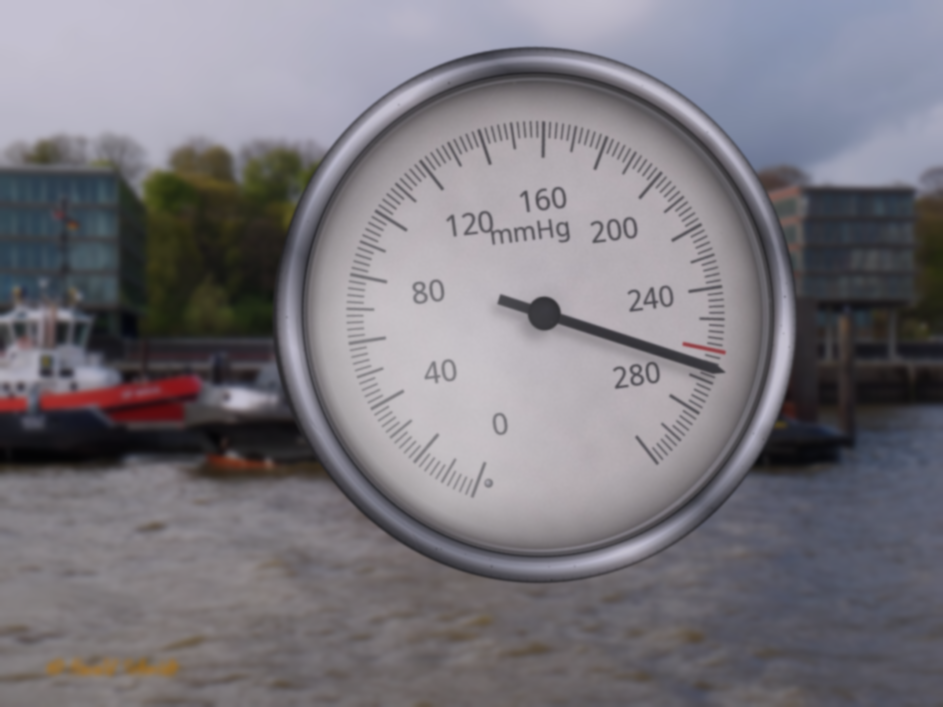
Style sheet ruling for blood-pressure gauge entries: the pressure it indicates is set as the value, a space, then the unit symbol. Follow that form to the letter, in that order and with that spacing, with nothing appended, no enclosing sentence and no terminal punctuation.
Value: 266 mmHg
